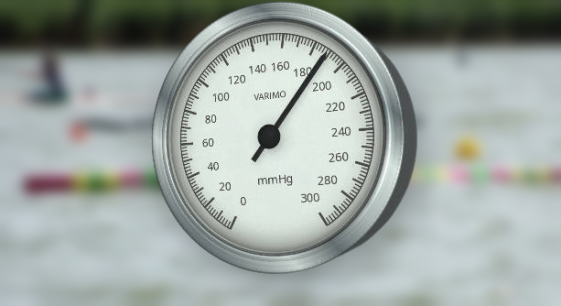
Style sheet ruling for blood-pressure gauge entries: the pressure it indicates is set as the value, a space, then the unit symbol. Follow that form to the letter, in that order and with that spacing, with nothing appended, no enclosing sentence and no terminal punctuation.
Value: 190 mmHg
